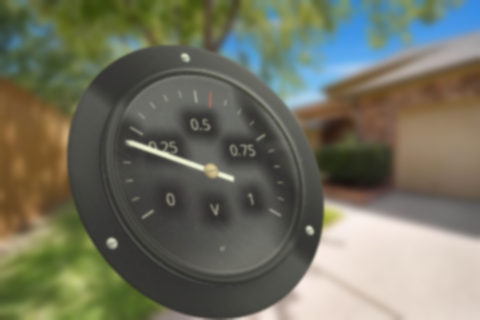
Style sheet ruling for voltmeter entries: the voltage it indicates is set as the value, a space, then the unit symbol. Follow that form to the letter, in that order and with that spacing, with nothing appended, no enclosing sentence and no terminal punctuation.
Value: 0.2 V
